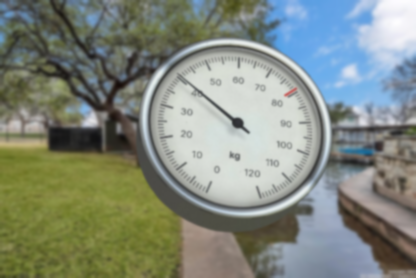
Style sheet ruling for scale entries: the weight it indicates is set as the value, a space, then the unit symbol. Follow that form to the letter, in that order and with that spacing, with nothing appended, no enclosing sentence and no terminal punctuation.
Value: 40 kg
